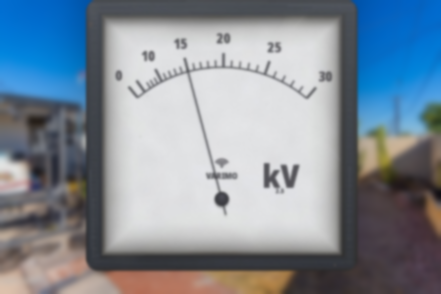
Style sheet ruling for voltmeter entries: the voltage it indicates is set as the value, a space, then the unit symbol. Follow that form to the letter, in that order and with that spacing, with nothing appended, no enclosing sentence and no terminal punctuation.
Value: 15 kV
